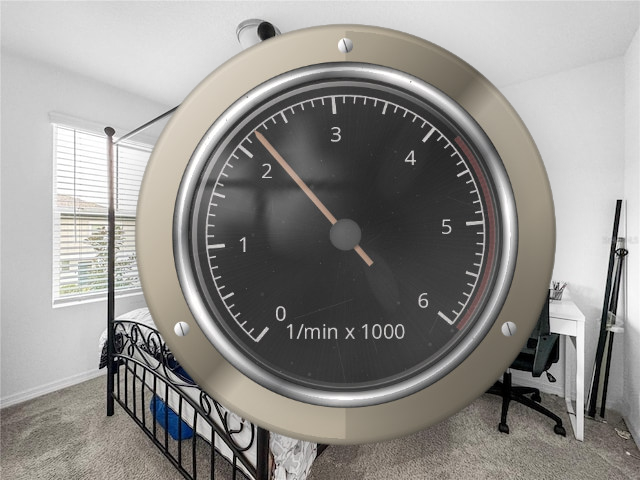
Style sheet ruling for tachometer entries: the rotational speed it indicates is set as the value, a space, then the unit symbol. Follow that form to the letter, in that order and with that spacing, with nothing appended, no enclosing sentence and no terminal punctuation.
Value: 2200 rpm
